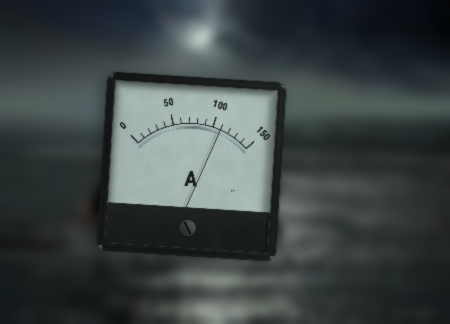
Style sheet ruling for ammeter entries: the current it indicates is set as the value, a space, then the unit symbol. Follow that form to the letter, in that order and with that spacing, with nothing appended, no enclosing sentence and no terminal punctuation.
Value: 110 A
